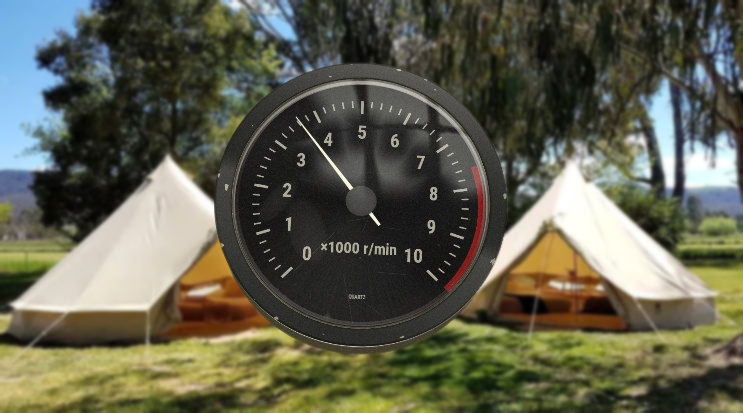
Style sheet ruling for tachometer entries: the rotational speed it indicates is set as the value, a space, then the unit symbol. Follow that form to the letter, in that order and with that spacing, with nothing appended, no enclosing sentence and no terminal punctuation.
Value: 3600 rpm
